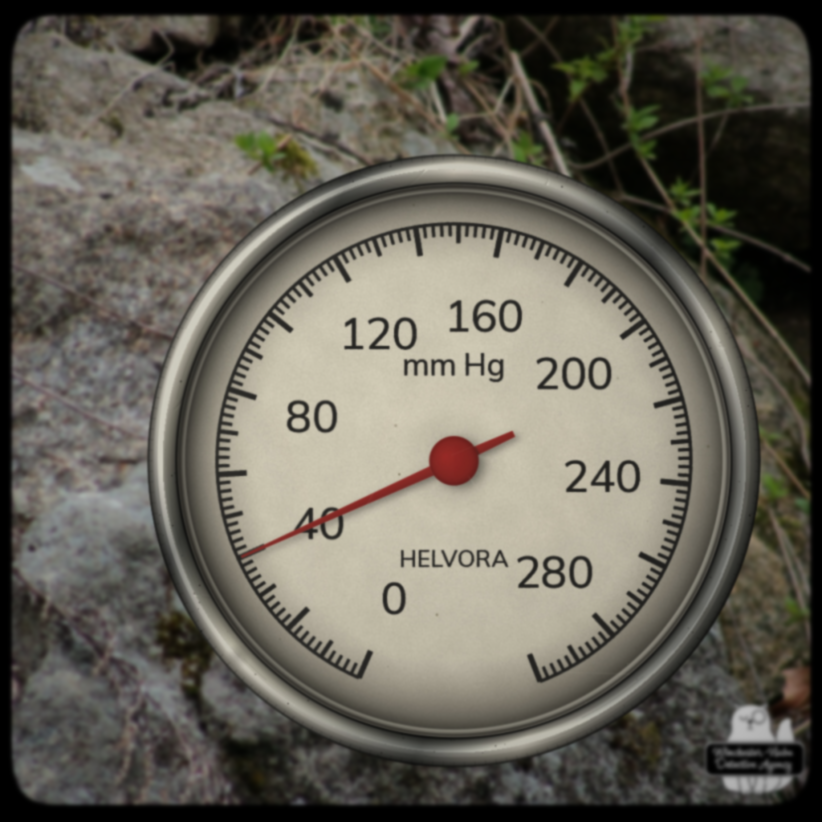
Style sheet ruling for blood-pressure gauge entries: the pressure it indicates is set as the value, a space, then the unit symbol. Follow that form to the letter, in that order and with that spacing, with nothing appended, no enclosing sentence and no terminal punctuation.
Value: 40 mmHg
